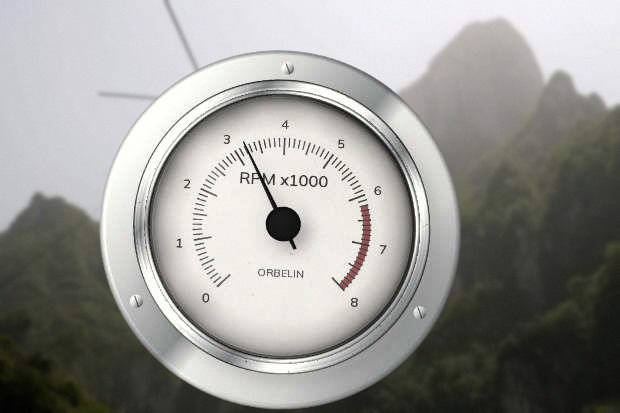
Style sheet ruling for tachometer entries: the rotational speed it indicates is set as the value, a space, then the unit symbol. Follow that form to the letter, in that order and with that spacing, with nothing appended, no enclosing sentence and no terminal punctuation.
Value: 3200 rpm
